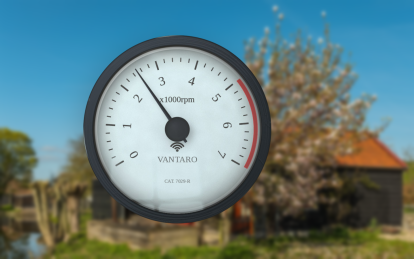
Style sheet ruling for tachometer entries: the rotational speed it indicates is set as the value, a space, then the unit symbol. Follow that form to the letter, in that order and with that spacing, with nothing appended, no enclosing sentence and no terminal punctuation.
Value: 2500 rpm
